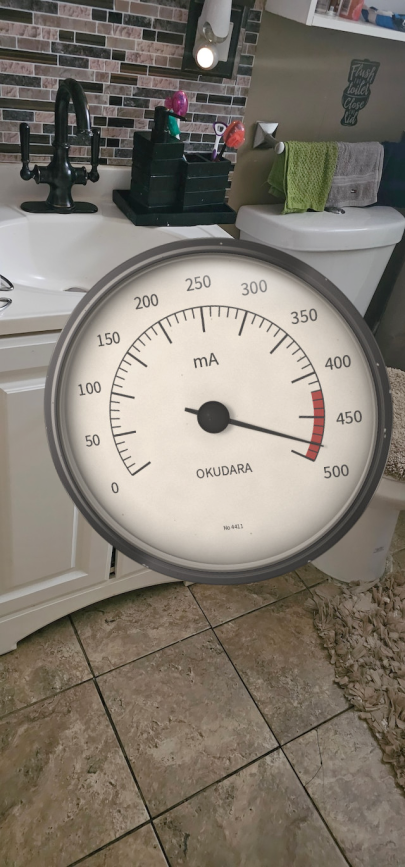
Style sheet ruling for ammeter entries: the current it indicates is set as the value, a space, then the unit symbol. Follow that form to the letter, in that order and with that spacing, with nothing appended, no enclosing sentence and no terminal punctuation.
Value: 480 mA
